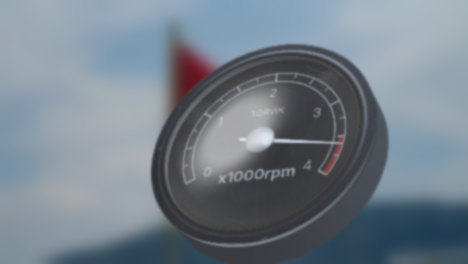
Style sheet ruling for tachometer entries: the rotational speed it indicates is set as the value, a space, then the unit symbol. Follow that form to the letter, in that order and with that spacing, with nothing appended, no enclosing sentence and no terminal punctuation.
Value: 3625 rpm
